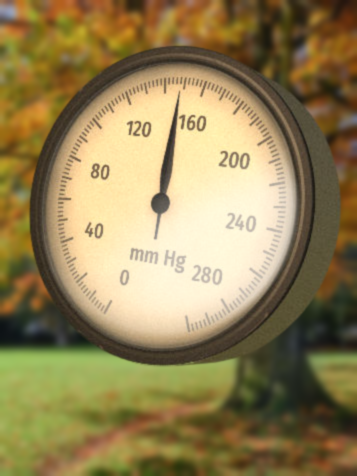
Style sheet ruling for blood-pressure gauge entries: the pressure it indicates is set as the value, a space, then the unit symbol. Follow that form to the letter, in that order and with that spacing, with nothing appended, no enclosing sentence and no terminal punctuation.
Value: 150 mmHg
